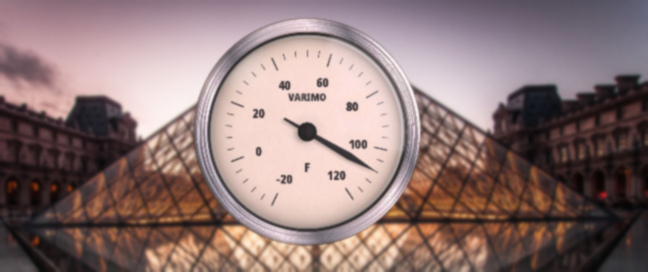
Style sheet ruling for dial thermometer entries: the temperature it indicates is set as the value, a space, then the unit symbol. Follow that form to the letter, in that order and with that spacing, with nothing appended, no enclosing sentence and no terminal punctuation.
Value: 108 °F
